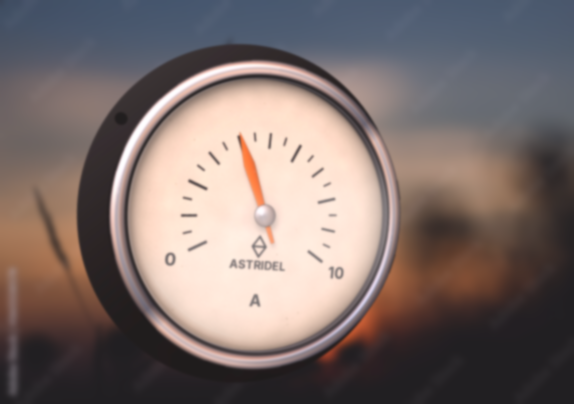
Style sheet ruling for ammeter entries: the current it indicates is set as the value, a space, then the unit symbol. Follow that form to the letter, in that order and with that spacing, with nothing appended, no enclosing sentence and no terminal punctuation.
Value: 4 A
